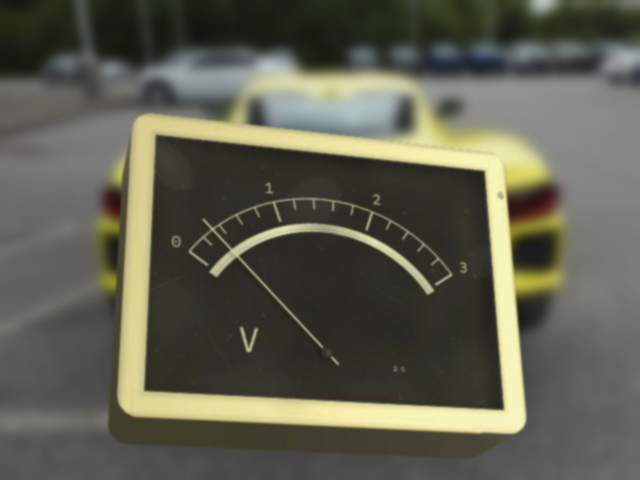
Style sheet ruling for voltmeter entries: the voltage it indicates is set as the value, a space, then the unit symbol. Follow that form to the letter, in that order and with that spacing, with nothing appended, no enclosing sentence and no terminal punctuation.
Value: 0.3 V
